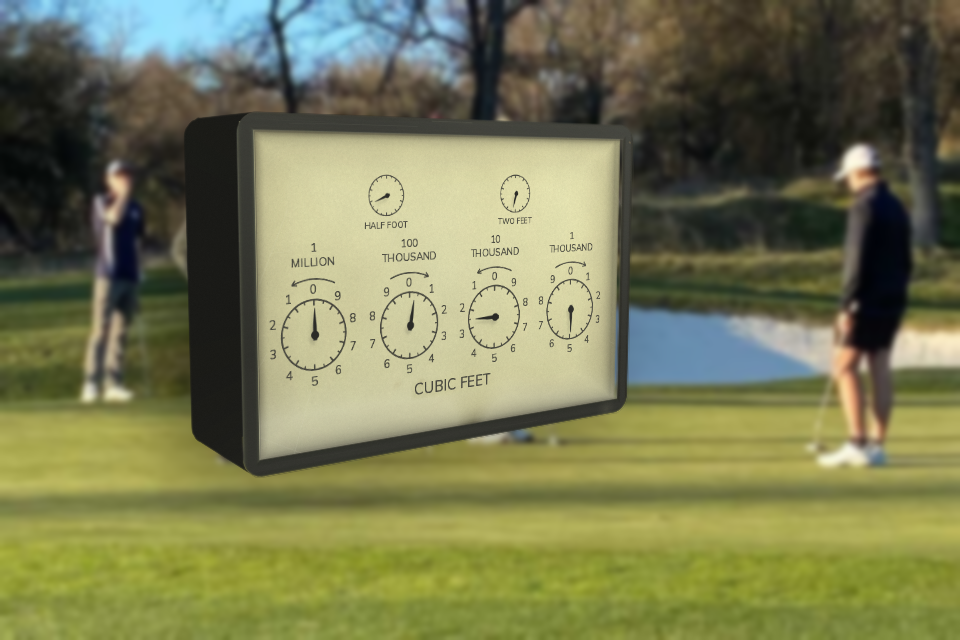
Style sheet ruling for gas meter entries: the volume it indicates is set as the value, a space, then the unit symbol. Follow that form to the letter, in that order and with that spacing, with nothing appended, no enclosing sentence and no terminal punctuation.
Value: 2500 ft³
